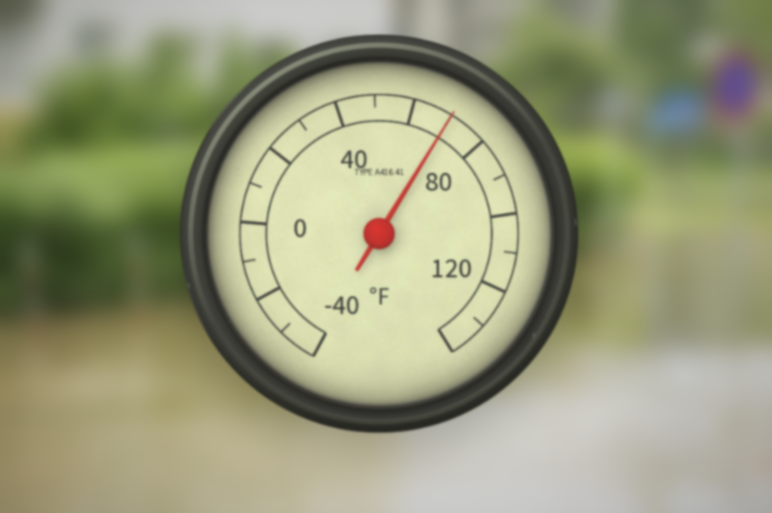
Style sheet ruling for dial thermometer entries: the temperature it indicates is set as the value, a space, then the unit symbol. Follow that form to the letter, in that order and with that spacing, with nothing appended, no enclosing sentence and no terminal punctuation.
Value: 70 °F
